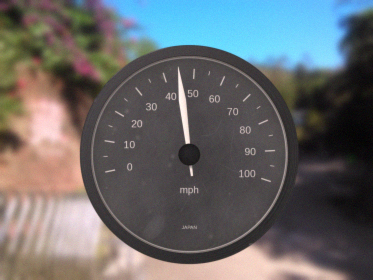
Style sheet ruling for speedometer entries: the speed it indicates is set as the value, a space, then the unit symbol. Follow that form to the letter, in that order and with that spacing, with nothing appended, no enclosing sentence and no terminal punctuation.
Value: 45 mph
